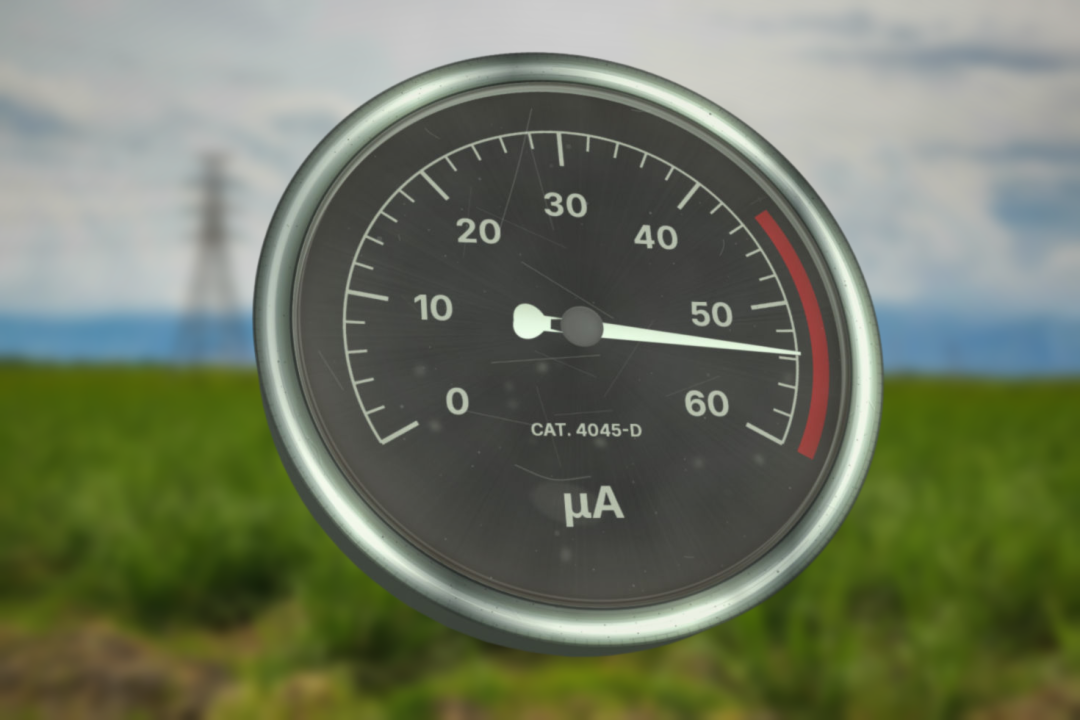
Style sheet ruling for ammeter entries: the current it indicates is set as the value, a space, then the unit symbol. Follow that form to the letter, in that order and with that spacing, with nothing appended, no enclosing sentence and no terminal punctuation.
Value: 54 µA
